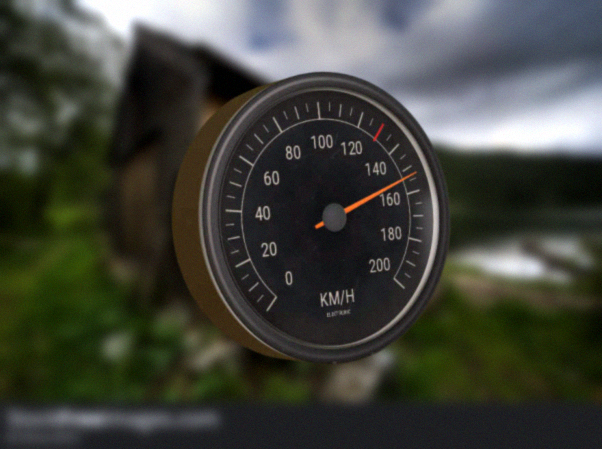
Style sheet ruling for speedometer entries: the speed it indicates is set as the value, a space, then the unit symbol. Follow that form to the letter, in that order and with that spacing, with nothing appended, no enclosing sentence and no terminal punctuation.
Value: 152.5 km/h
